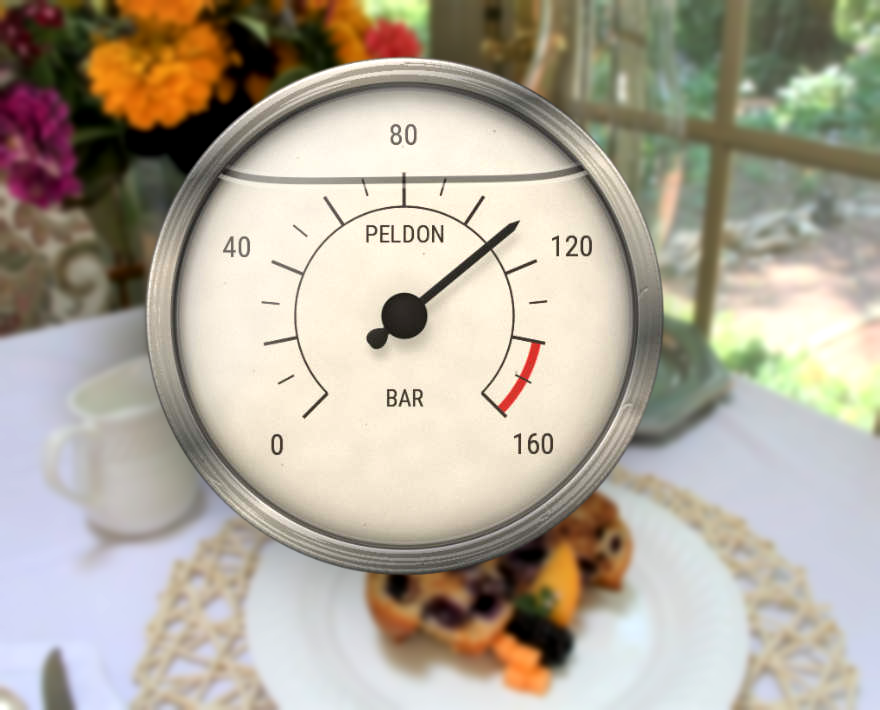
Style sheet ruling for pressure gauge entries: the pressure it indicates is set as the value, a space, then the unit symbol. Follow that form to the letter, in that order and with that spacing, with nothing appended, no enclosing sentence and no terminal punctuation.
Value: 110 bar
